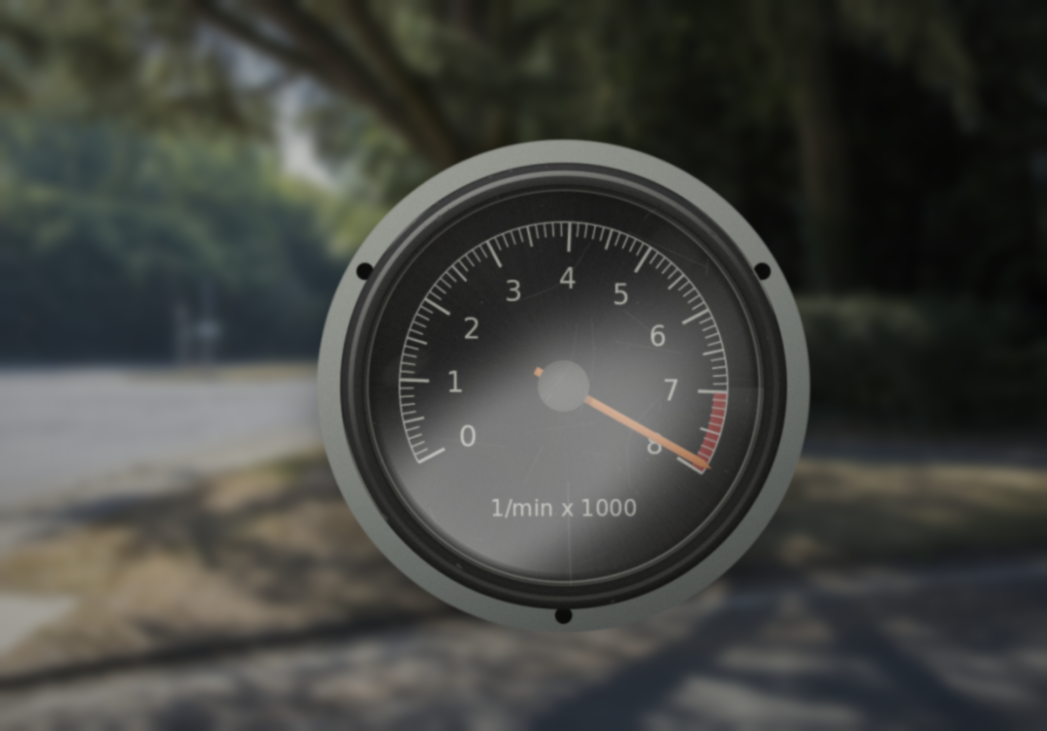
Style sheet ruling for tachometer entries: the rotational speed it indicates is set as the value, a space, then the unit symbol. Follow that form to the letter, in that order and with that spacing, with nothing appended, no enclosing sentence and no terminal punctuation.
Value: 7900 rpm
